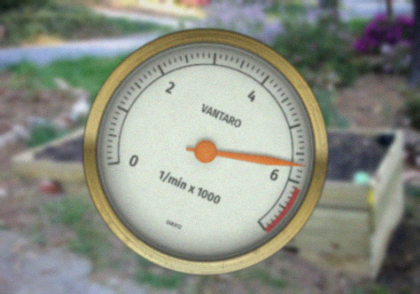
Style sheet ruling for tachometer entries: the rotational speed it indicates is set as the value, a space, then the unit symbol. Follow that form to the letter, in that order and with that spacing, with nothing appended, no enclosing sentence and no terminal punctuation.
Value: 5700 rpm
